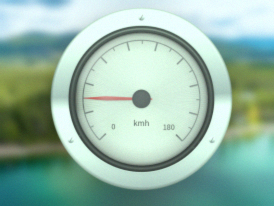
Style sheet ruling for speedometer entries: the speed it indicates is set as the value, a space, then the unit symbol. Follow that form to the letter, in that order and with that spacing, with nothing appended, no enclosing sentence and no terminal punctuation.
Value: 30 km/h
